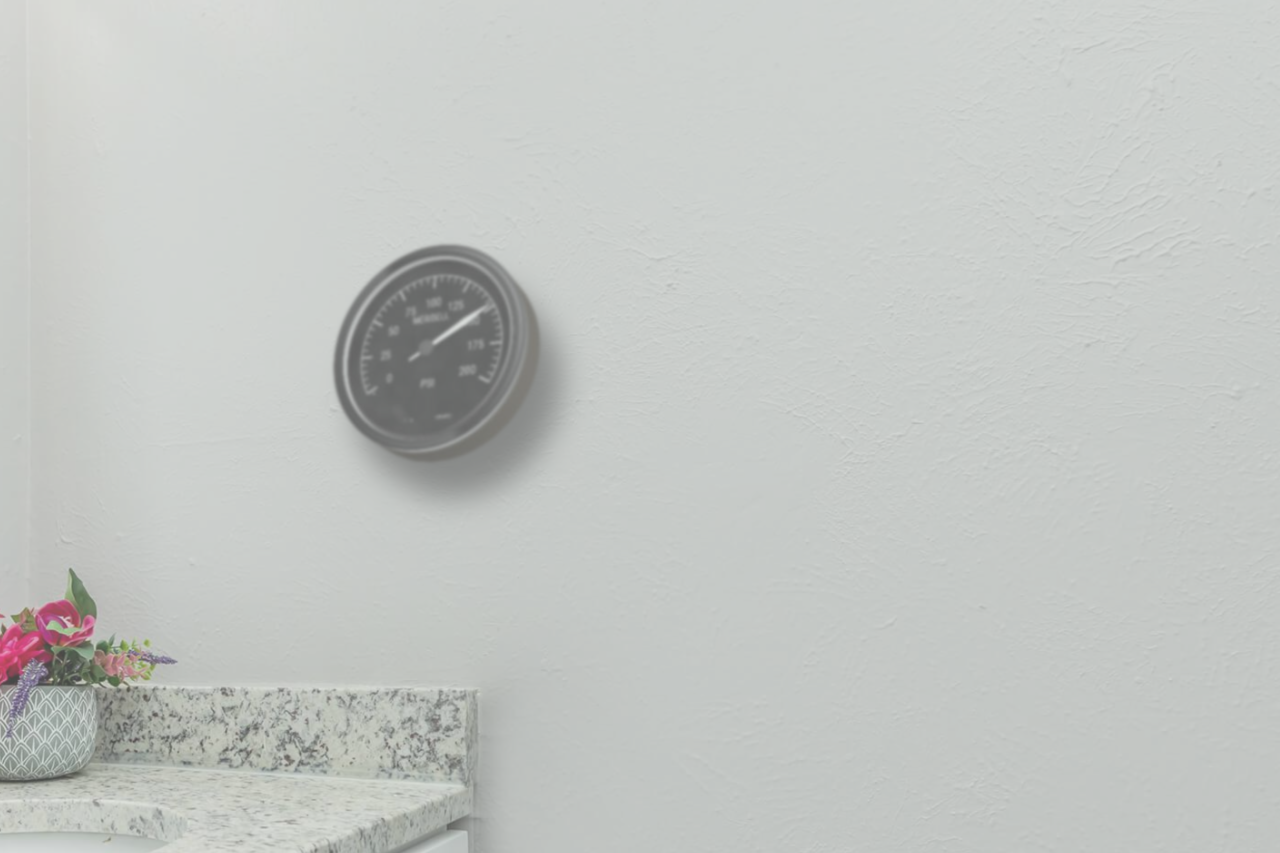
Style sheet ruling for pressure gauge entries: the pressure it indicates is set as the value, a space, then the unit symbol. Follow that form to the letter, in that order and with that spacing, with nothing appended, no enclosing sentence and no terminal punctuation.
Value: 150 psi
